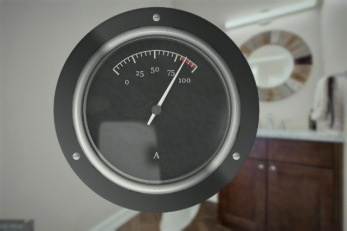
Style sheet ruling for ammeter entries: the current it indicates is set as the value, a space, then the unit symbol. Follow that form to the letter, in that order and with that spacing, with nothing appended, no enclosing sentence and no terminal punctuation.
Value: 85 A
